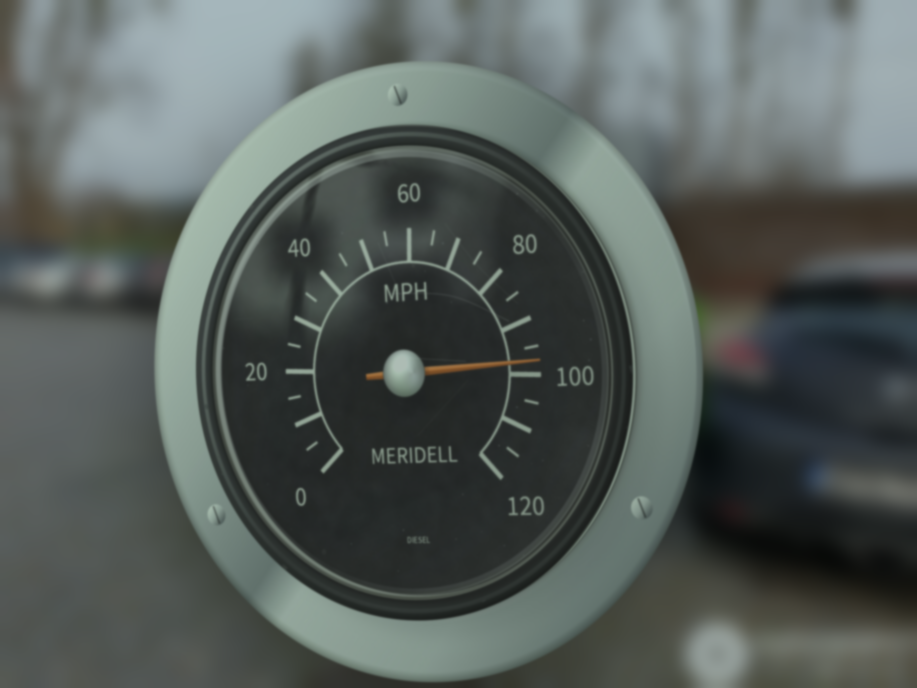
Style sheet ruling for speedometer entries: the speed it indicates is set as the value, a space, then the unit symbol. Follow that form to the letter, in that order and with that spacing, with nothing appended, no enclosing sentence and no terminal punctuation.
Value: 97.5 mph
